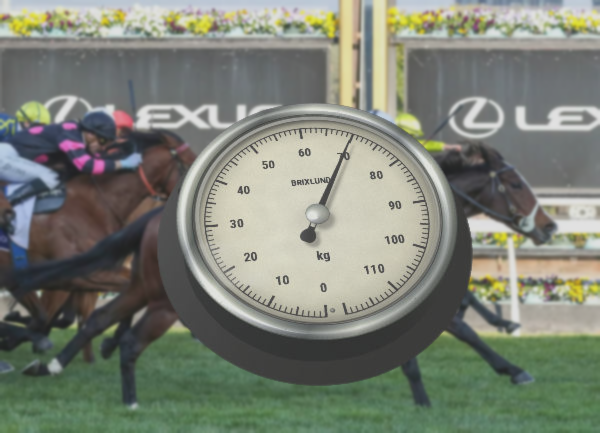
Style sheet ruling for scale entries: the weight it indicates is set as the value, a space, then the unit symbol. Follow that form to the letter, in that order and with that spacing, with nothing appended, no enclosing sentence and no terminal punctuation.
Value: 70 kg
